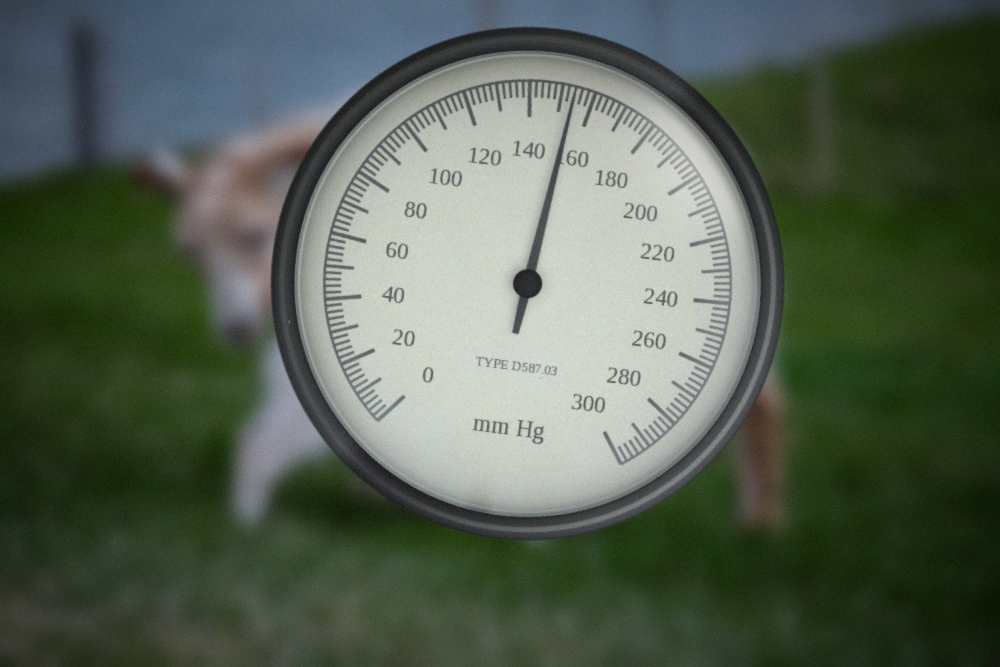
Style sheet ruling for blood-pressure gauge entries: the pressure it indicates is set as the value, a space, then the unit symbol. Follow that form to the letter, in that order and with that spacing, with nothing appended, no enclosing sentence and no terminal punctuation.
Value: 154 mmHg
